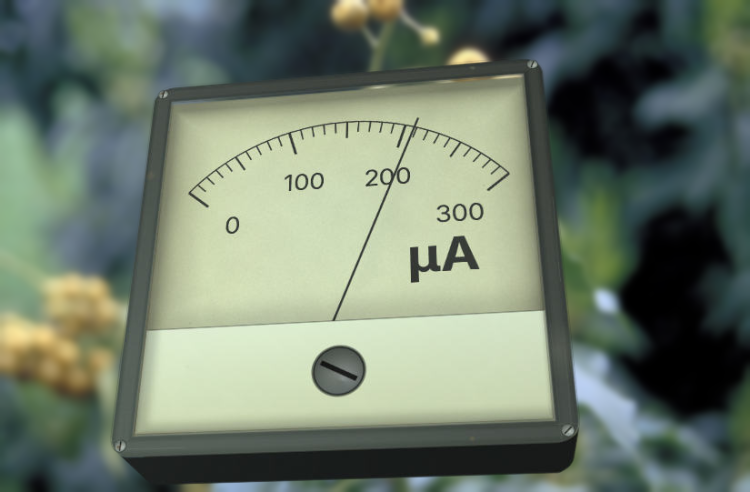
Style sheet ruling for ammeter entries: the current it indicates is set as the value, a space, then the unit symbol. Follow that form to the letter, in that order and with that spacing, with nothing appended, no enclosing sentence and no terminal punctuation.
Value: 210 µA
